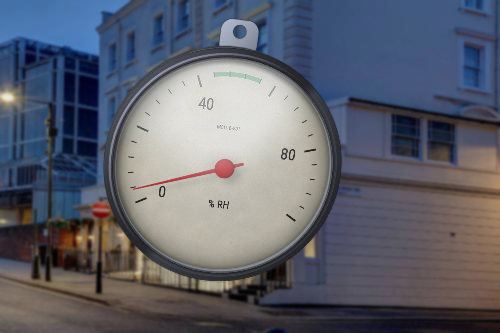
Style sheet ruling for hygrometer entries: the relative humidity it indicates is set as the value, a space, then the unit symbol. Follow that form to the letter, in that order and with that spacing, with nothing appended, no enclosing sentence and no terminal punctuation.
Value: 4 %
